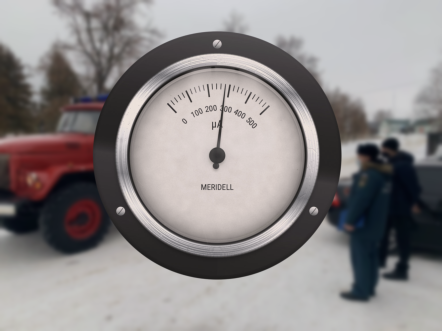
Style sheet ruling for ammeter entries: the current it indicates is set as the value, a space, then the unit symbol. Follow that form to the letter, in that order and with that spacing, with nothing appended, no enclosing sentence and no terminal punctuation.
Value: 280 µA
